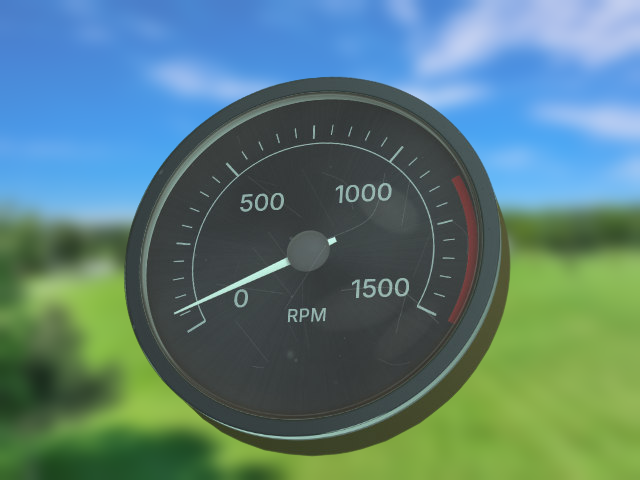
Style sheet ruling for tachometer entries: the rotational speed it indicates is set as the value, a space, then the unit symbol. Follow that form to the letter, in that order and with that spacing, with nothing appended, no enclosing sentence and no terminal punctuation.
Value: 50 rpm
